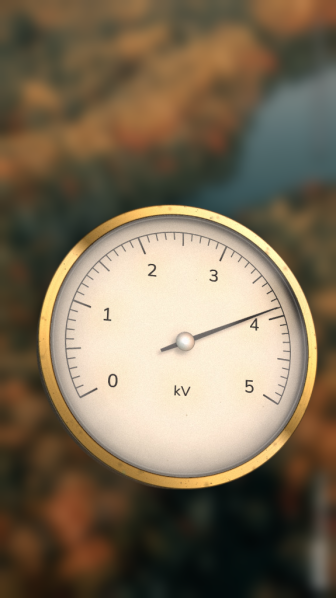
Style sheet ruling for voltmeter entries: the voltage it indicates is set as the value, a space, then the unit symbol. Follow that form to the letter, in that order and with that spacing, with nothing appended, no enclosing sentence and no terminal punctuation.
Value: 3.9 kV
